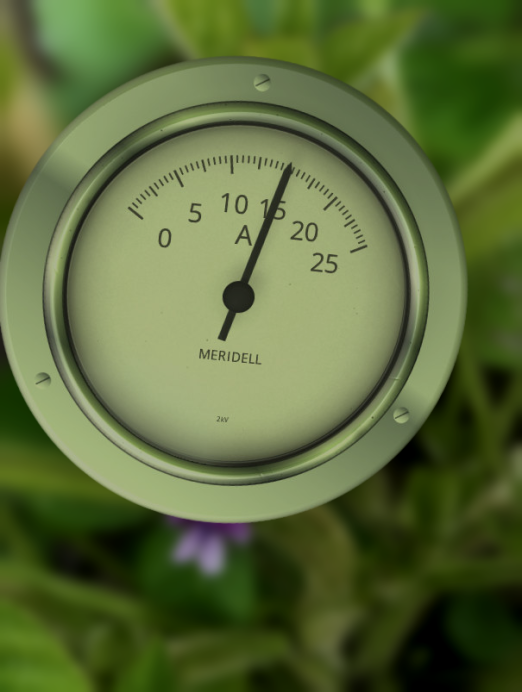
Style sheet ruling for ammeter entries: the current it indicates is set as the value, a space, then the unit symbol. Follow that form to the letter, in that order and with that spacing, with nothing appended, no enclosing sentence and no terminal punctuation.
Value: 15 A
